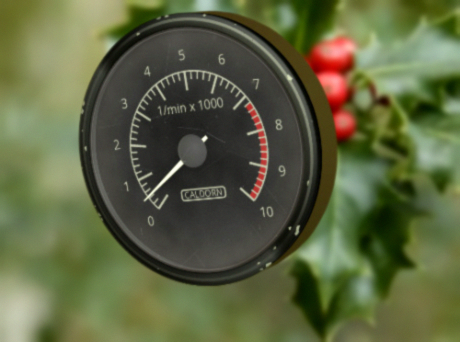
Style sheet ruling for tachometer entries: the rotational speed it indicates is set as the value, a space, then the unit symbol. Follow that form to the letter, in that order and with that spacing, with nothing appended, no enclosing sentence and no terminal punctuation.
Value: 400 rpm
